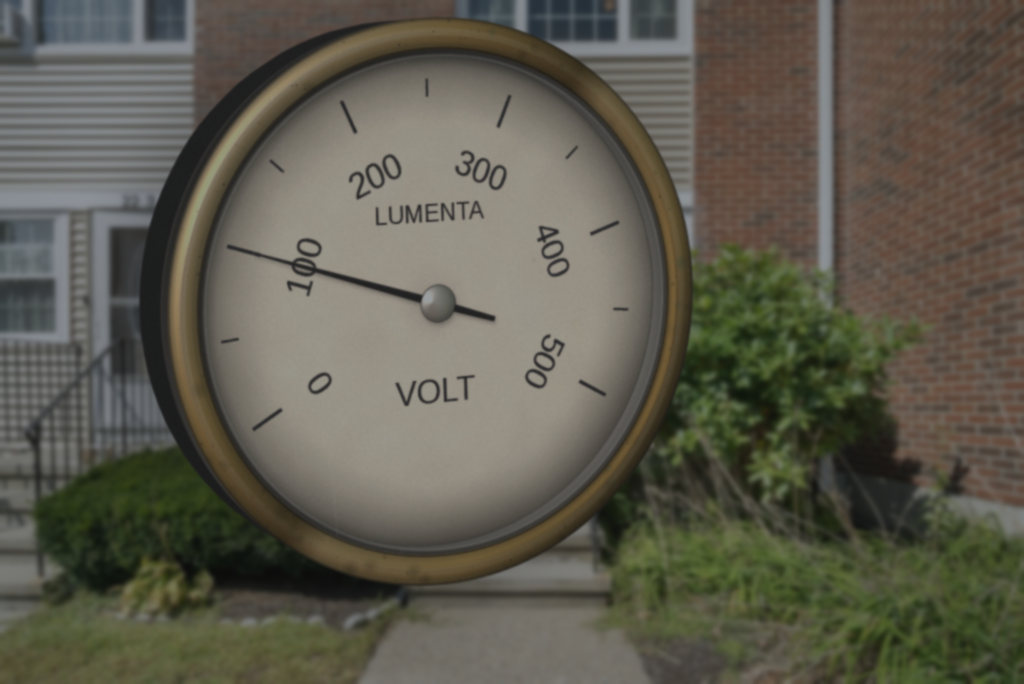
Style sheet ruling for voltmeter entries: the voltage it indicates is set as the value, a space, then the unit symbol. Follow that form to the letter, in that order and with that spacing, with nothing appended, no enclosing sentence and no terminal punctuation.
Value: 100 V
